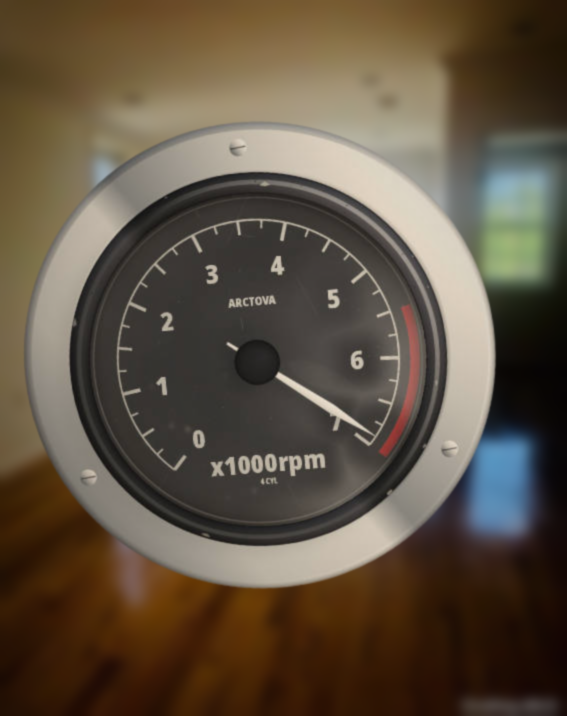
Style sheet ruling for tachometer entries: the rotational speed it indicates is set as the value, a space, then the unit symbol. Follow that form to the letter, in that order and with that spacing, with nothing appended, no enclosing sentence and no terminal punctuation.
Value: 6875 rpm
